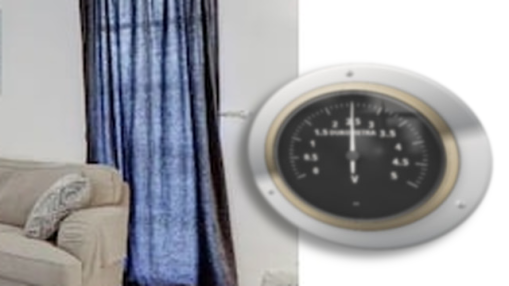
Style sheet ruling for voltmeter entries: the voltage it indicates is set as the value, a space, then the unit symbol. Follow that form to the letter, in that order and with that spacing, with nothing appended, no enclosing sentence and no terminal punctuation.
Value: 2.5 V
